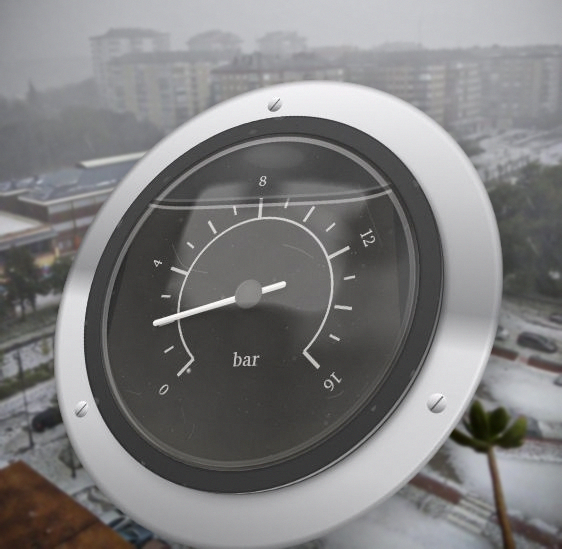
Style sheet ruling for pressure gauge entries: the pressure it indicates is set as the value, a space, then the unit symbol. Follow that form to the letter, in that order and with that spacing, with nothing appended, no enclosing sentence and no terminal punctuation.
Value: 2 bar
